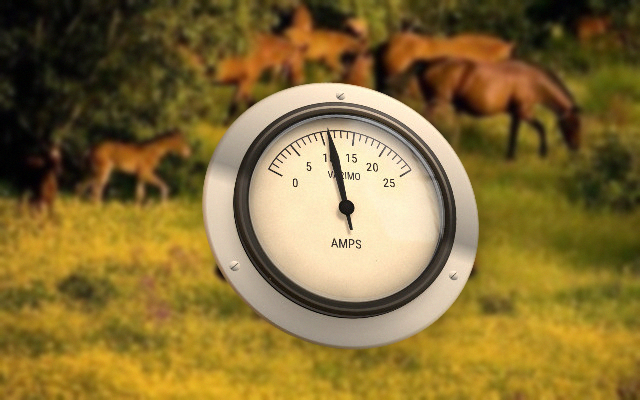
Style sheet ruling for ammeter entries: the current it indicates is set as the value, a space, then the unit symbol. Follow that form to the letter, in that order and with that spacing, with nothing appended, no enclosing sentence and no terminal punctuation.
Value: 11 A
